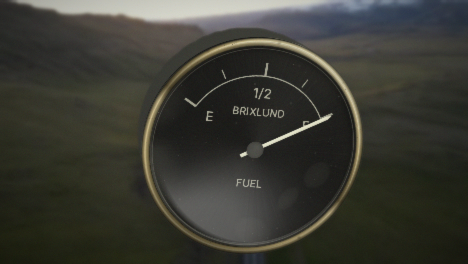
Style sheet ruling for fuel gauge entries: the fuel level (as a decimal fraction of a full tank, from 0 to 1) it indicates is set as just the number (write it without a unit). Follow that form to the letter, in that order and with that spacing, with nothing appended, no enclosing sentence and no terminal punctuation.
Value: 1
